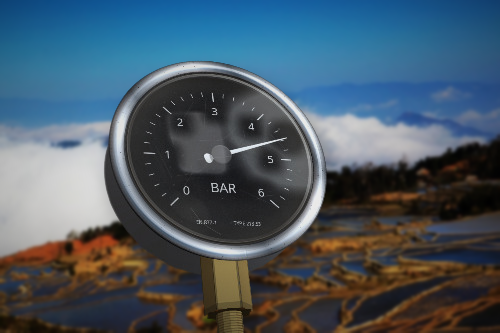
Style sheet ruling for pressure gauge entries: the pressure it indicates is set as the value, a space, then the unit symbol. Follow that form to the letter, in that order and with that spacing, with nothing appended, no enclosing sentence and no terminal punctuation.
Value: 4.6 bar
